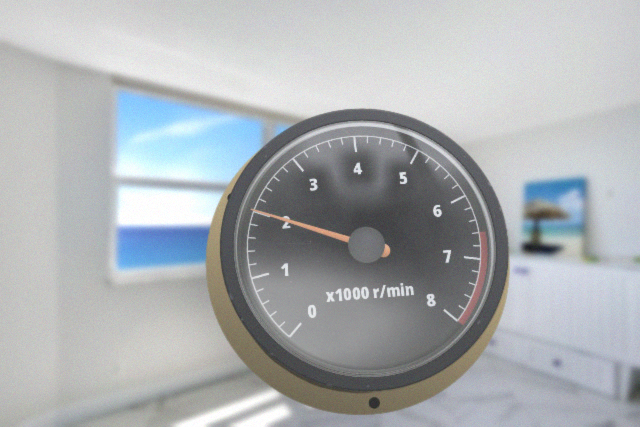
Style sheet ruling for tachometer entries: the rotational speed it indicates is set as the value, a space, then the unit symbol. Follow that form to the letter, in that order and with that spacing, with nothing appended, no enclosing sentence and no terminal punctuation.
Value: 2000 rpm
